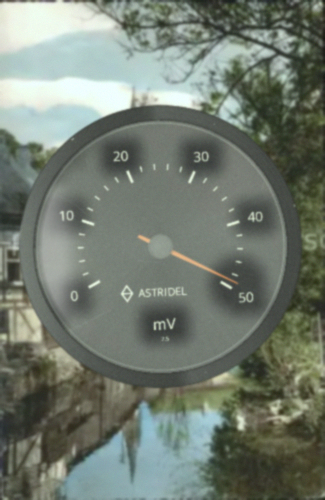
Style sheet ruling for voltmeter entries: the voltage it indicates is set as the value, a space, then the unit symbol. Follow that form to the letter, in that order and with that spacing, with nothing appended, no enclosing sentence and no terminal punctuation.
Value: 49 mV
